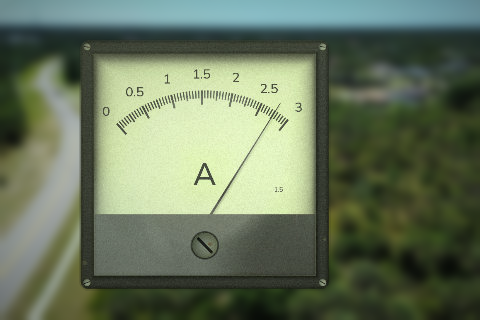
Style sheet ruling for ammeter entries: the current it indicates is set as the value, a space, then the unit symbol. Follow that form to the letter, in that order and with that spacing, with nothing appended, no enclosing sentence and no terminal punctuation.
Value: 2.75 A
